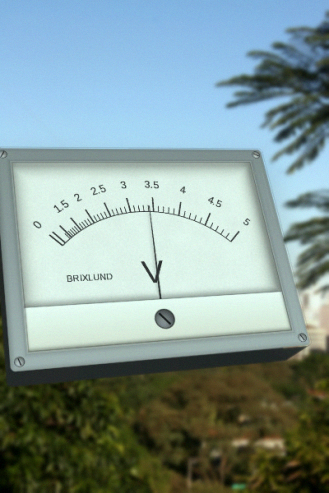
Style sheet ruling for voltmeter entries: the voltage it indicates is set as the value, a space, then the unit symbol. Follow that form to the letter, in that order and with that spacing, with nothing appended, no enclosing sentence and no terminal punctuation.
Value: 3.4 V
